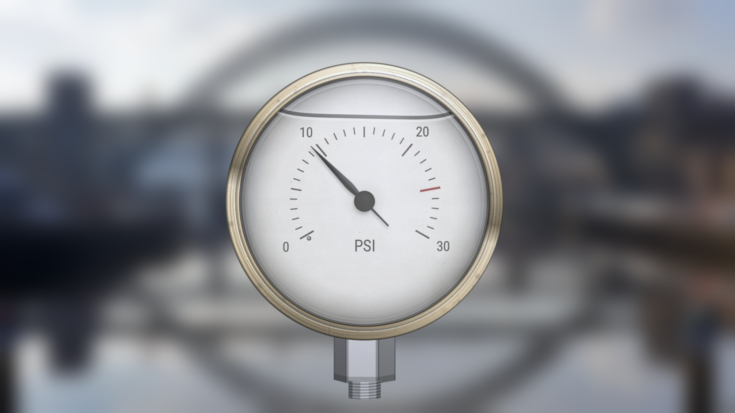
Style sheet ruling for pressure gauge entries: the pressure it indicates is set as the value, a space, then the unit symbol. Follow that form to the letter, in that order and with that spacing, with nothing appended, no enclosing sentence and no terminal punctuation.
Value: 9.5 psi
